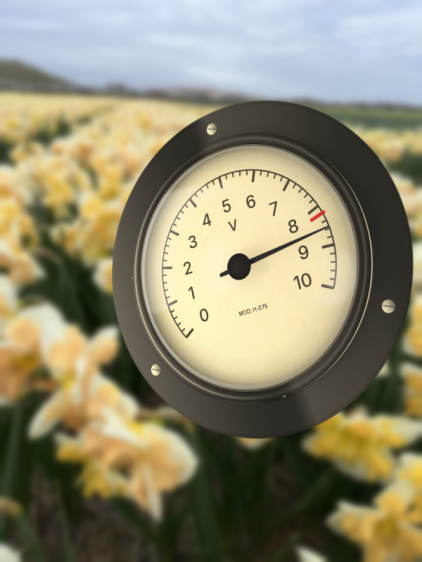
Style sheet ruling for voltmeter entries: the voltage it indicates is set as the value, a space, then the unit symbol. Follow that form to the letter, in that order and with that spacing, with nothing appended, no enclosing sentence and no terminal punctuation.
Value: 8.6 V
